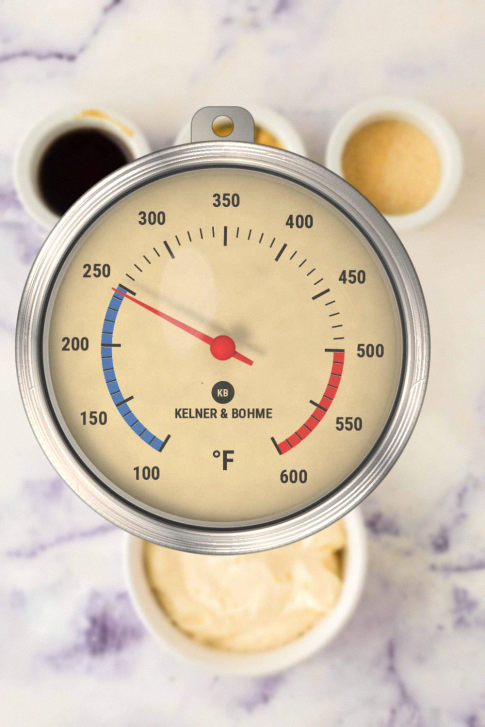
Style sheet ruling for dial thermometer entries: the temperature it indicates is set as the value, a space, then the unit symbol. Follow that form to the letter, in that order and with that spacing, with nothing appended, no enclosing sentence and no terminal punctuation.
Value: 245 °F
